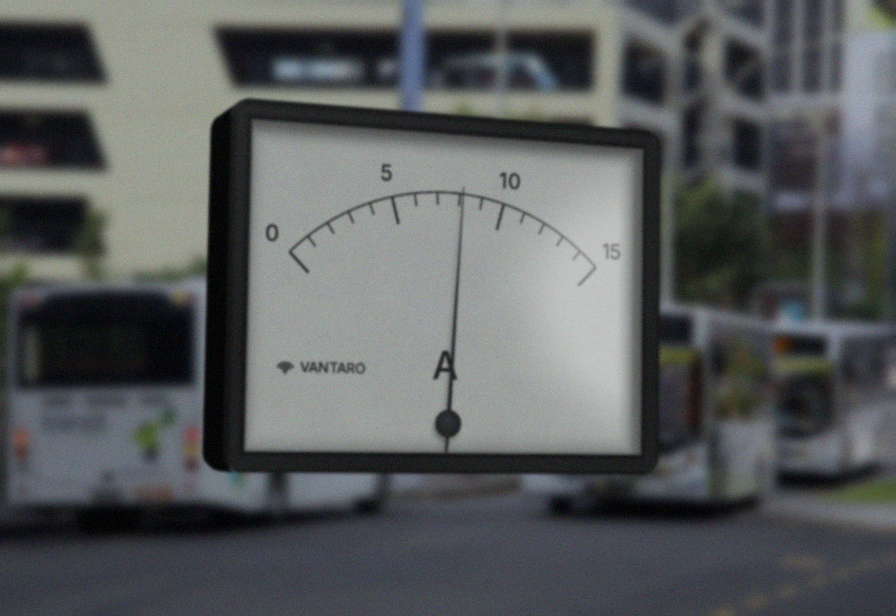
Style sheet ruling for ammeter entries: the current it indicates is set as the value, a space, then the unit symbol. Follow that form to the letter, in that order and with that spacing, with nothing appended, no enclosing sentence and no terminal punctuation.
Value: 8 A
